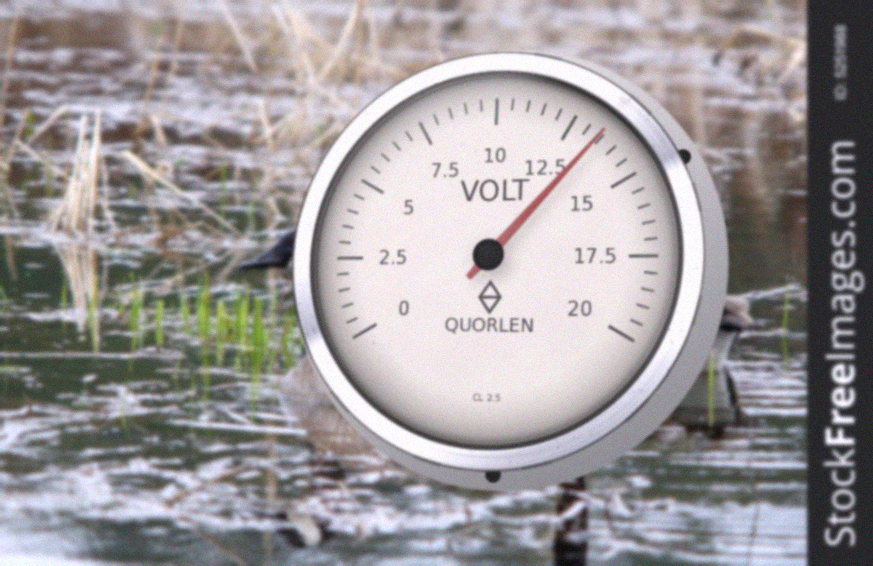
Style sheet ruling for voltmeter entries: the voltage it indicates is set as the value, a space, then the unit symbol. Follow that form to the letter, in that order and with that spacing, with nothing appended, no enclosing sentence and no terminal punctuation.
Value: 13.5 V
